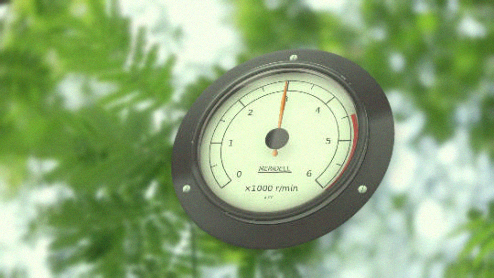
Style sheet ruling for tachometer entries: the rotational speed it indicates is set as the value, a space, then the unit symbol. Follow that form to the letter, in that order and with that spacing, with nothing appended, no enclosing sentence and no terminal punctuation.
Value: 3000 rpm
